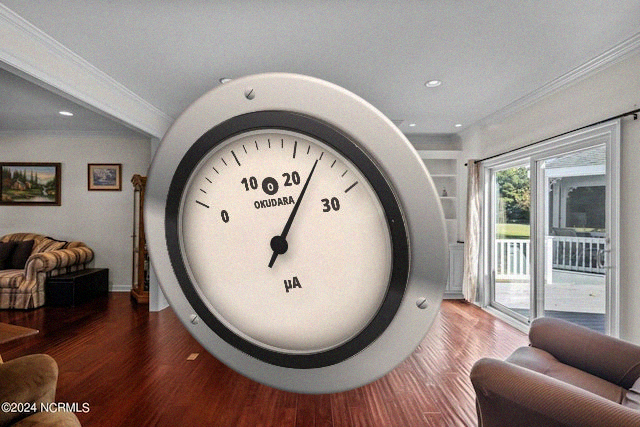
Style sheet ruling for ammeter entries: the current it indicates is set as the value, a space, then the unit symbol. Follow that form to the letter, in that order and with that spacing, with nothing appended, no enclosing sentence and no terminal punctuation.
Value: 24 µA
